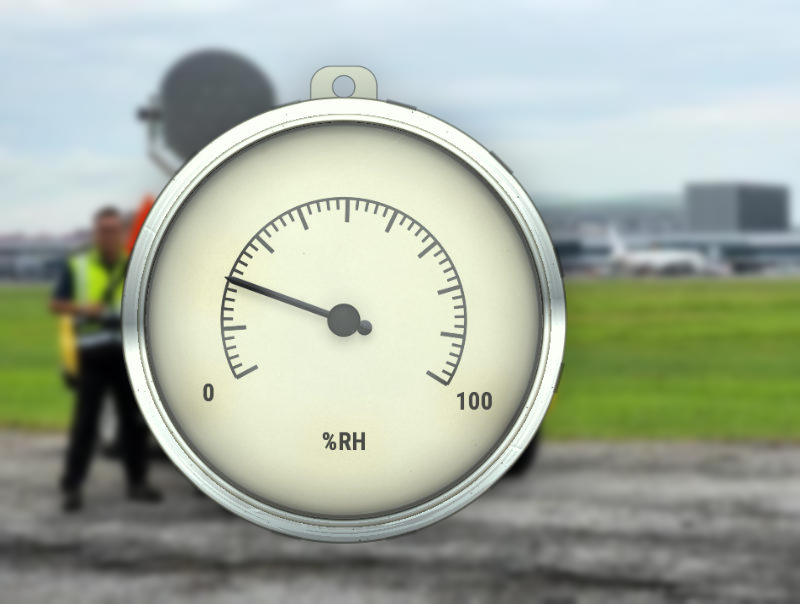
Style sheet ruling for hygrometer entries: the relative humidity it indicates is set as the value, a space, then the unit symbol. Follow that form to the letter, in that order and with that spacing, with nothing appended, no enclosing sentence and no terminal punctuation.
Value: 20 %
